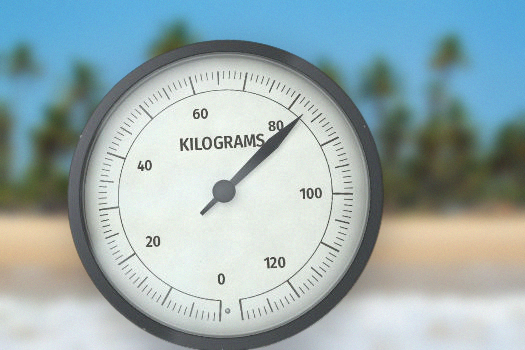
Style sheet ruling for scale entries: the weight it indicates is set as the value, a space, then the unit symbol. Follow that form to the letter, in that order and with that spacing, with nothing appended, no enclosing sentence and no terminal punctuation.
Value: 83 kg
